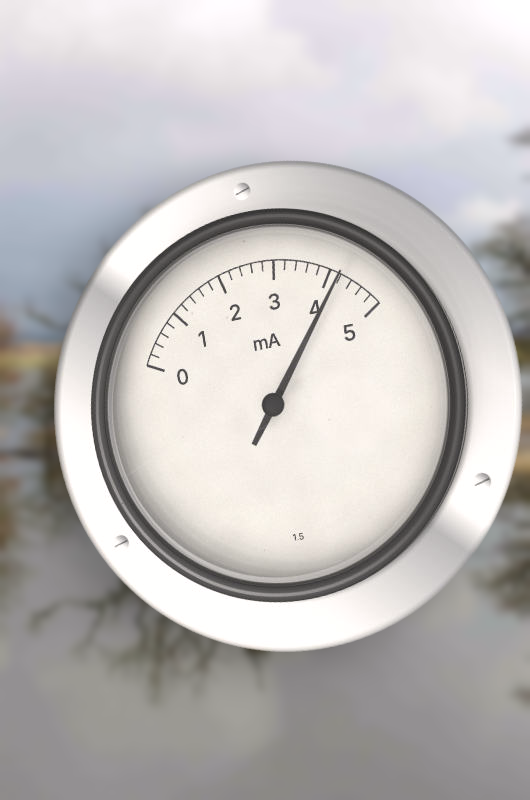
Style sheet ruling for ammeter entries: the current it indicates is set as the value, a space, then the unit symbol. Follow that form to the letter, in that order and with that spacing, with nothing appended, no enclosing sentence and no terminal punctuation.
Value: 4.2 mA
